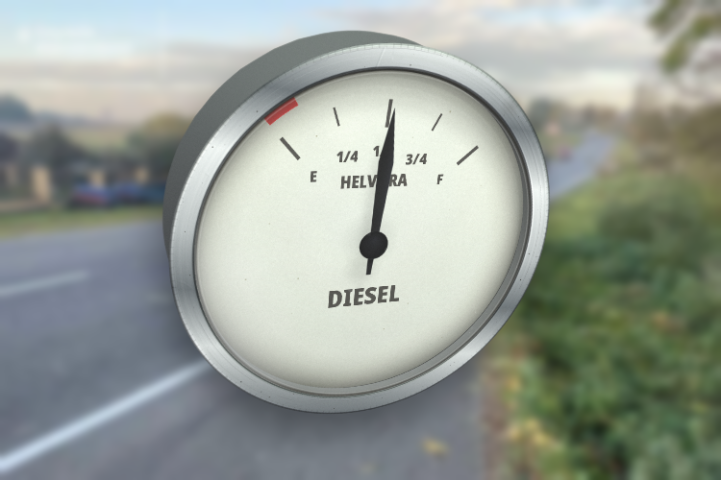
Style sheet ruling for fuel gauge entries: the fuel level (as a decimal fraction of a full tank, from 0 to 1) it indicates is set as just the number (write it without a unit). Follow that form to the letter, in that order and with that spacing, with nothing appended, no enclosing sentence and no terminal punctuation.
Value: 0.5
